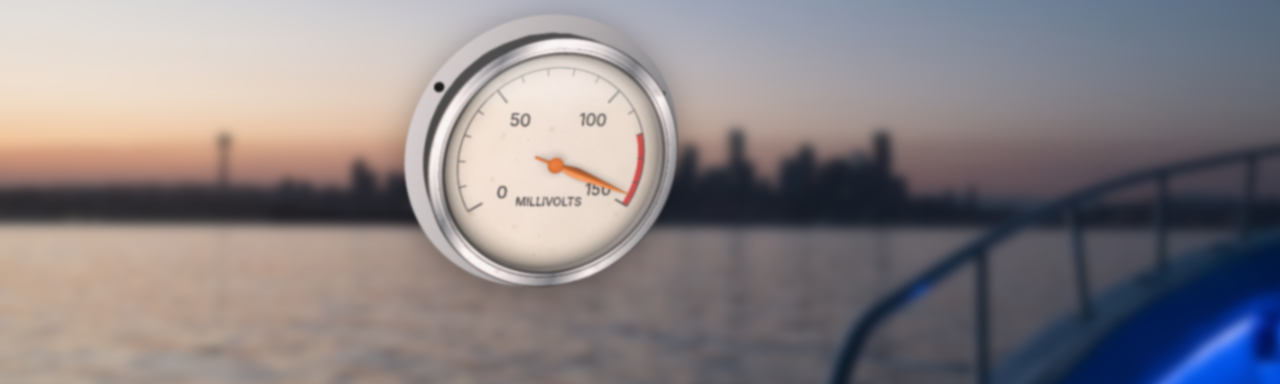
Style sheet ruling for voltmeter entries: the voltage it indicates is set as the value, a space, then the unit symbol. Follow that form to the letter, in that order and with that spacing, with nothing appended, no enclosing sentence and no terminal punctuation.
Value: 145 mV
